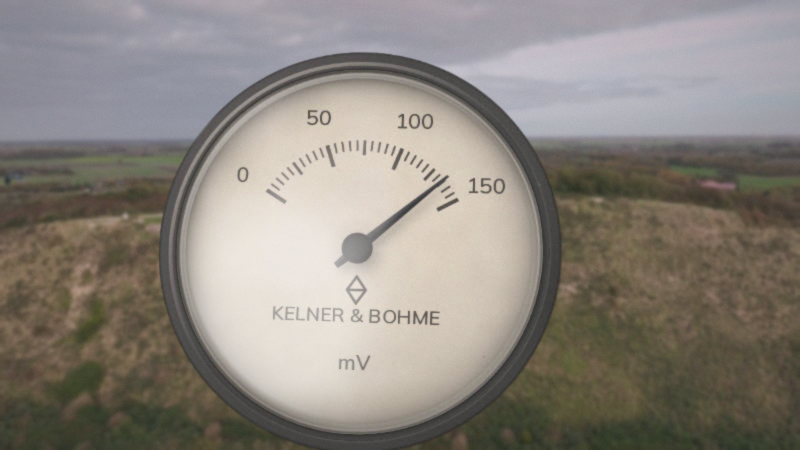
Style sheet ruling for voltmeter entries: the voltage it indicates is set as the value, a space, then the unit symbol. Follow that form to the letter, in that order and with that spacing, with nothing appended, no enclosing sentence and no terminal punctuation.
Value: 135 mV
